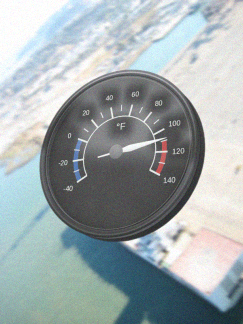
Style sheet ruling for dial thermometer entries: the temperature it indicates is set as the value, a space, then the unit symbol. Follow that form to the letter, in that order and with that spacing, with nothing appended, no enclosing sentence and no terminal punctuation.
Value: 110 °F
